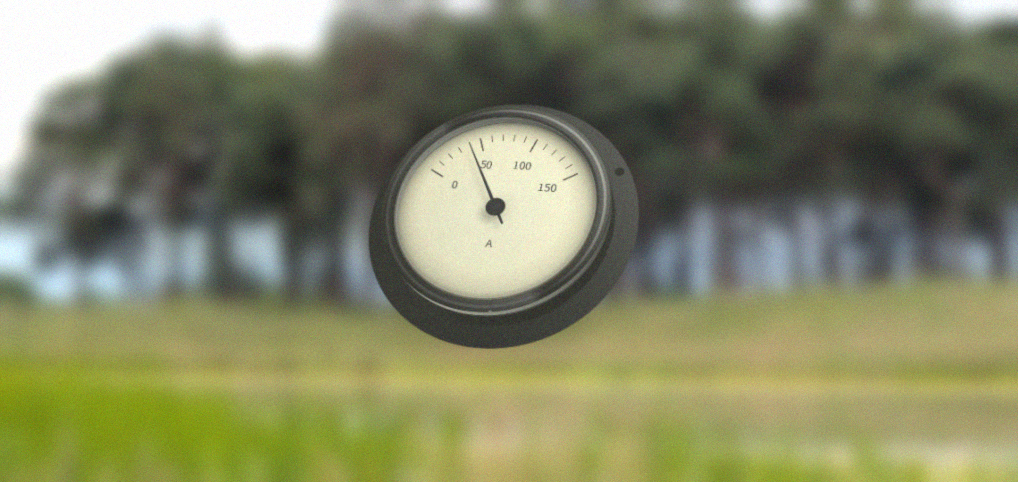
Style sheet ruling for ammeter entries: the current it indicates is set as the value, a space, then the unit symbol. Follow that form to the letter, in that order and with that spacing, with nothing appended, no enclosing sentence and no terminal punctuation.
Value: 40 A
